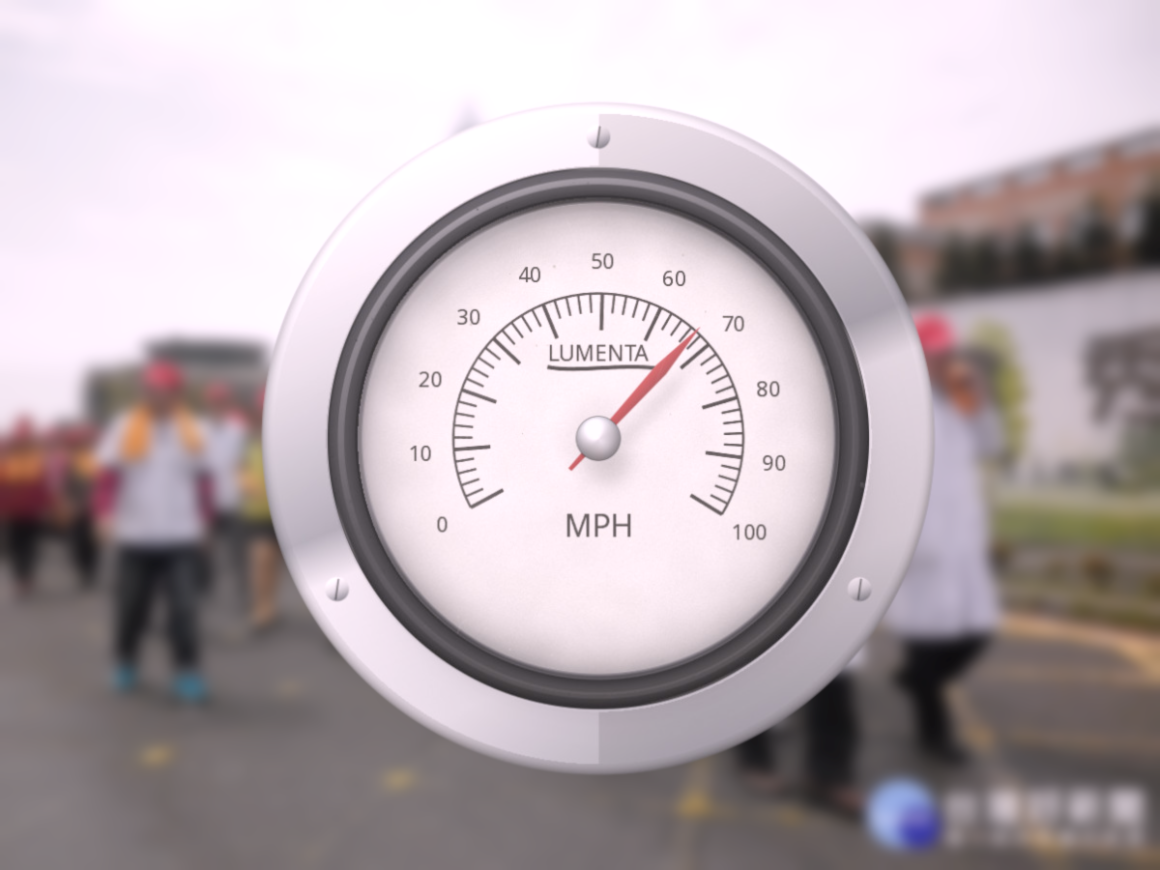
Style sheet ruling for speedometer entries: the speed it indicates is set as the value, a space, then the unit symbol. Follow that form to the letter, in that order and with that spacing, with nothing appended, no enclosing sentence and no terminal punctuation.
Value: 67 mph
